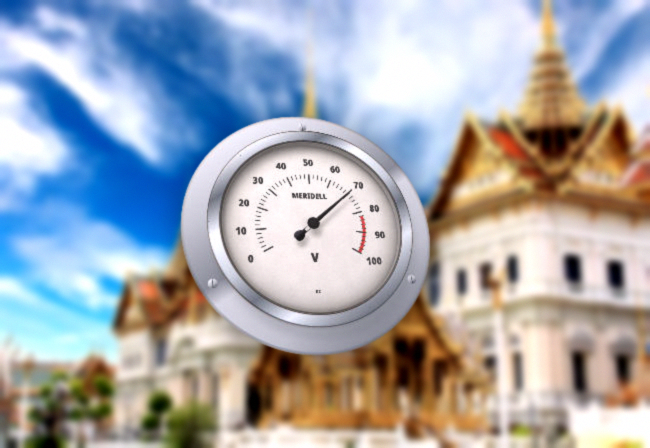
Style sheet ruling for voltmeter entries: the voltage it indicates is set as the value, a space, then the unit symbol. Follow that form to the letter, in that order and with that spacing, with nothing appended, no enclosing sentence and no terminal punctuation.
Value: 70 V
